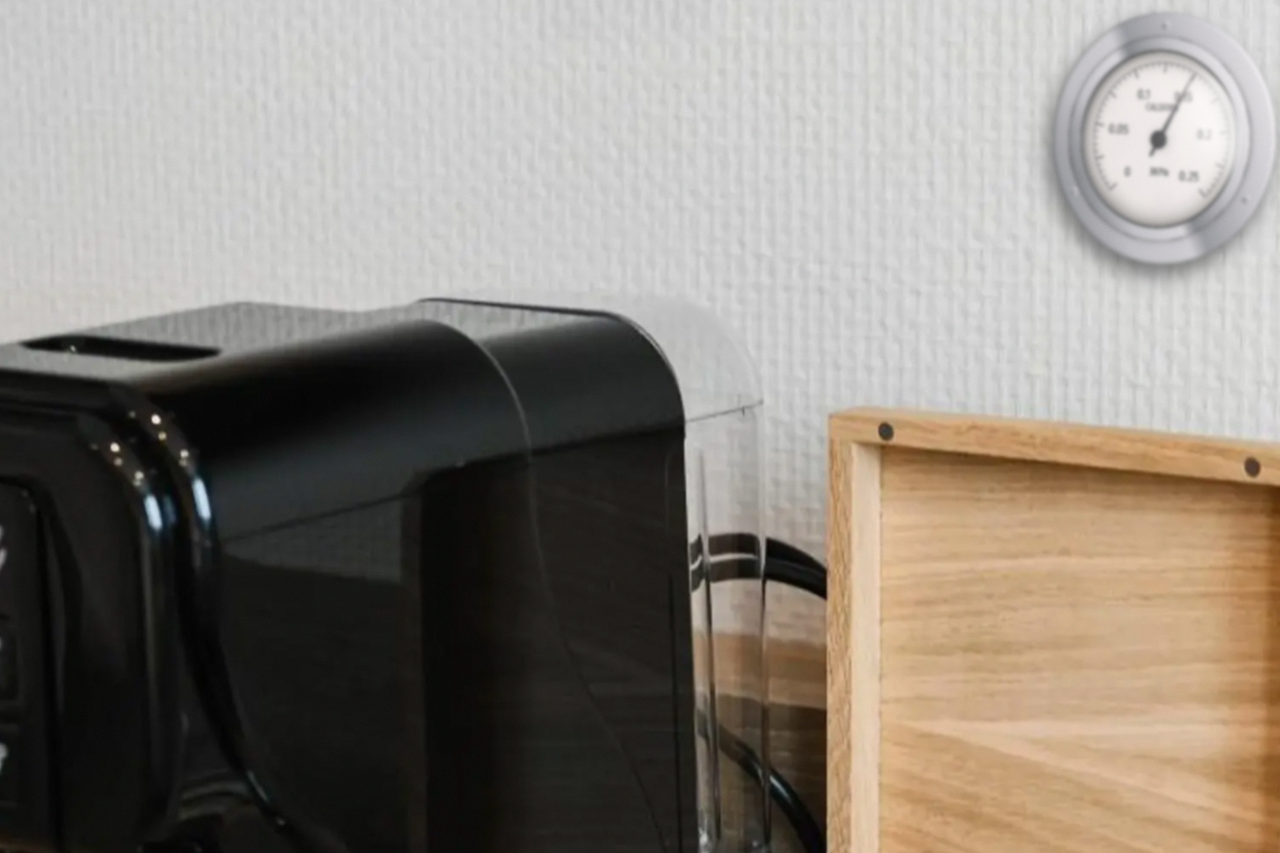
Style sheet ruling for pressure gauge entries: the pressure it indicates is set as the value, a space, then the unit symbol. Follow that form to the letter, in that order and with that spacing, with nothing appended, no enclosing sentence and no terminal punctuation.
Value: 0.15 MPa
